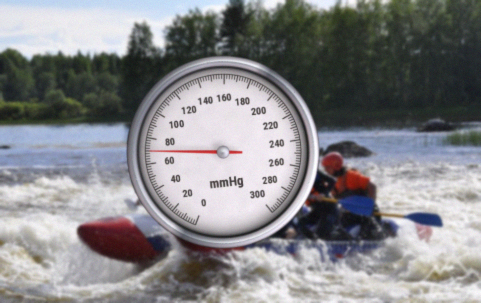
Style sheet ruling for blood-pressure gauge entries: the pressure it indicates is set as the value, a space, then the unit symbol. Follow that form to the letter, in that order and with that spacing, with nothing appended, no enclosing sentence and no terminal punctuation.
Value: 70 mmHg
